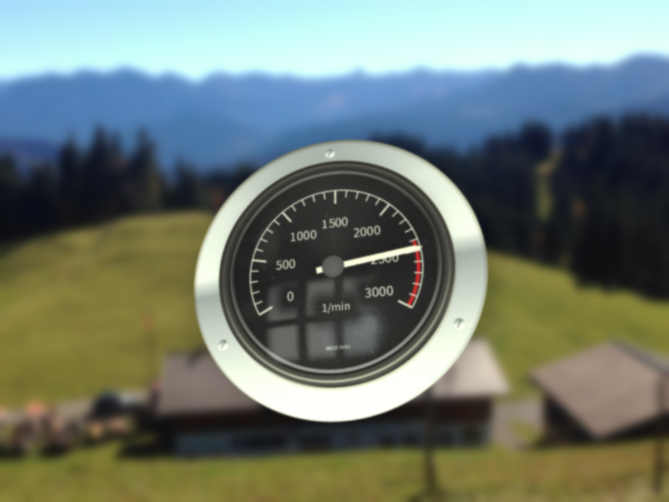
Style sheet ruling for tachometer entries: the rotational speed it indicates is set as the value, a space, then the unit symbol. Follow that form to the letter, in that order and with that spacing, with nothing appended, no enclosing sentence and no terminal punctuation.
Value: 2500 rpm
